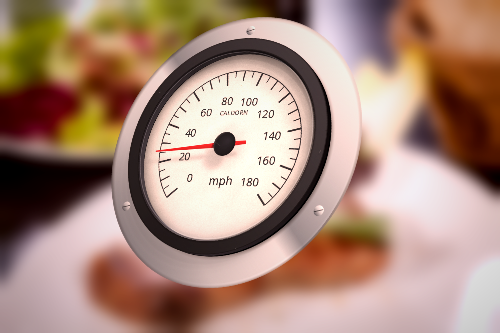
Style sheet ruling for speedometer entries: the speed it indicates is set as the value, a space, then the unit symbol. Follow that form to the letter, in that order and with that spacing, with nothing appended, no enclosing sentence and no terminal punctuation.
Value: 25 mph
